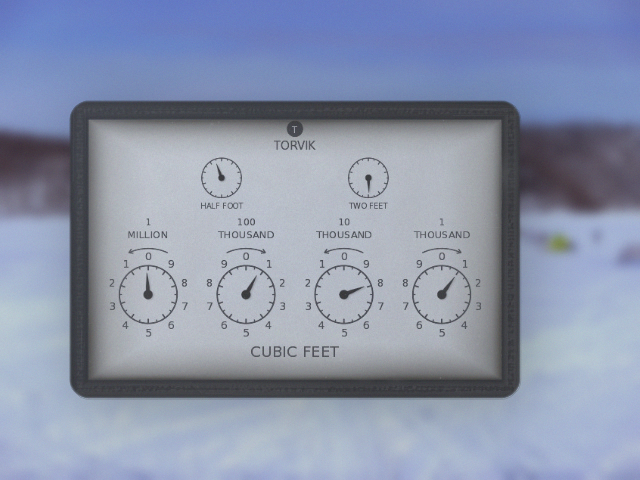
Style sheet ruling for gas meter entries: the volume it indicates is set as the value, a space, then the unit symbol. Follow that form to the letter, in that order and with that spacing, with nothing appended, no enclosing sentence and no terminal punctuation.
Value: 8100 ft³
